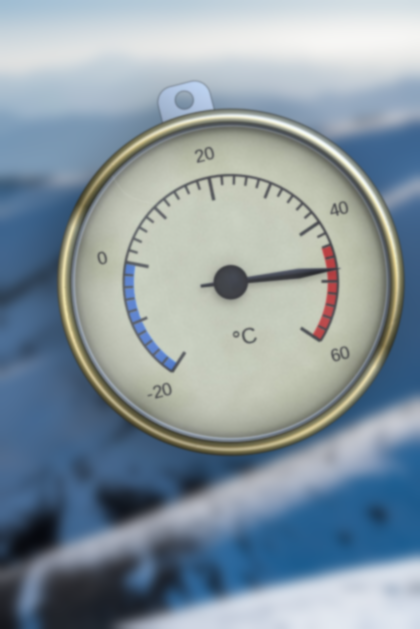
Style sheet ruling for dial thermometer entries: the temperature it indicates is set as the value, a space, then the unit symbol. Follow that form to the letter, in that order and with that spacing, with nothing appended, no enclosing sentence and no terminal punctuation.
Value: 48 °C
